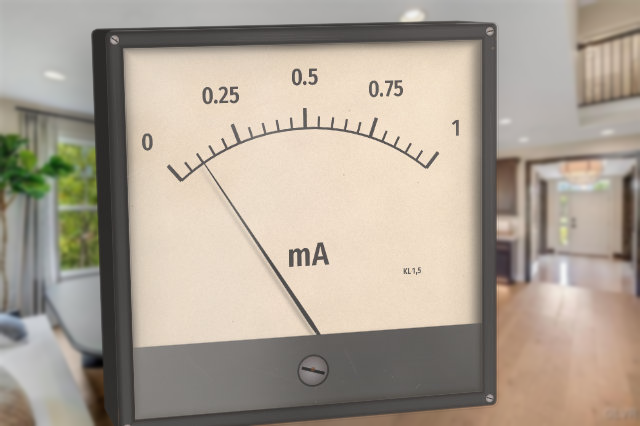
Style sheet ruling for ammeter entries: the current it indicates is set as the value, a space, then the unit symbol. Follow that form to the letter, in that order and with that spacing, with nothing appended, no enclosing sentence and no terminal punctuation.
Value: 0.1 mA
